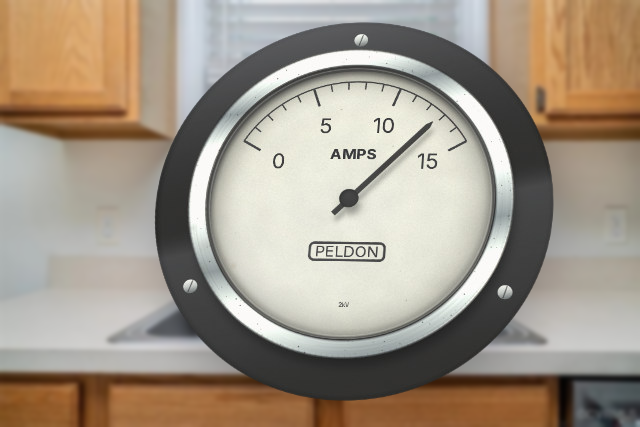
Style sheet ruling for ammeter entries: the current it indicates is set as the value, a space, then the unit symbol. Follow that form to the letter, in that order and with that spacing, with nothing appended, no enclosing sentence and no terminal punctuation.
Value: 13 A
